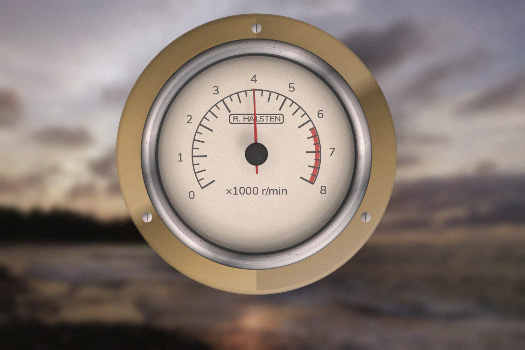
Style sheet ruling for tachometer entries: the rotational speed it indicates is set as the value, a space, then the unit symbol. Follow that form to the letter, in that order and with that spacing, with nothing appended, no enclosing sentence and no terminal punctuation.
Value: 4000 rpm
